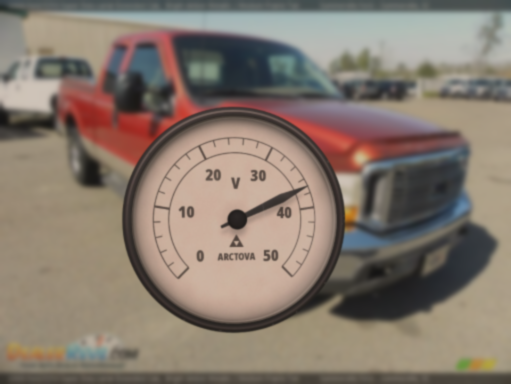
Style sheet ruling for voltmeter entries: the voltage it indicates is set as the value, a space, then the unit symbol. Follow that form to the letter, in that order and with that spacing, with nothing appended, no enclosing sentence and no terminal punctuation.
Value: 37 V
